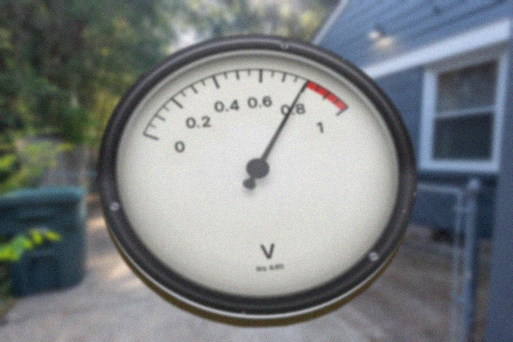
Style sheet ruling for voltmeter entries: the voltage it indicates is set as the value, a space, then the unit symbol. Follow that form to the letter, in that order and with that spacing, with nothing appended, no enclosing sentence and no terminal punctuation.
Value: 0.8 V
